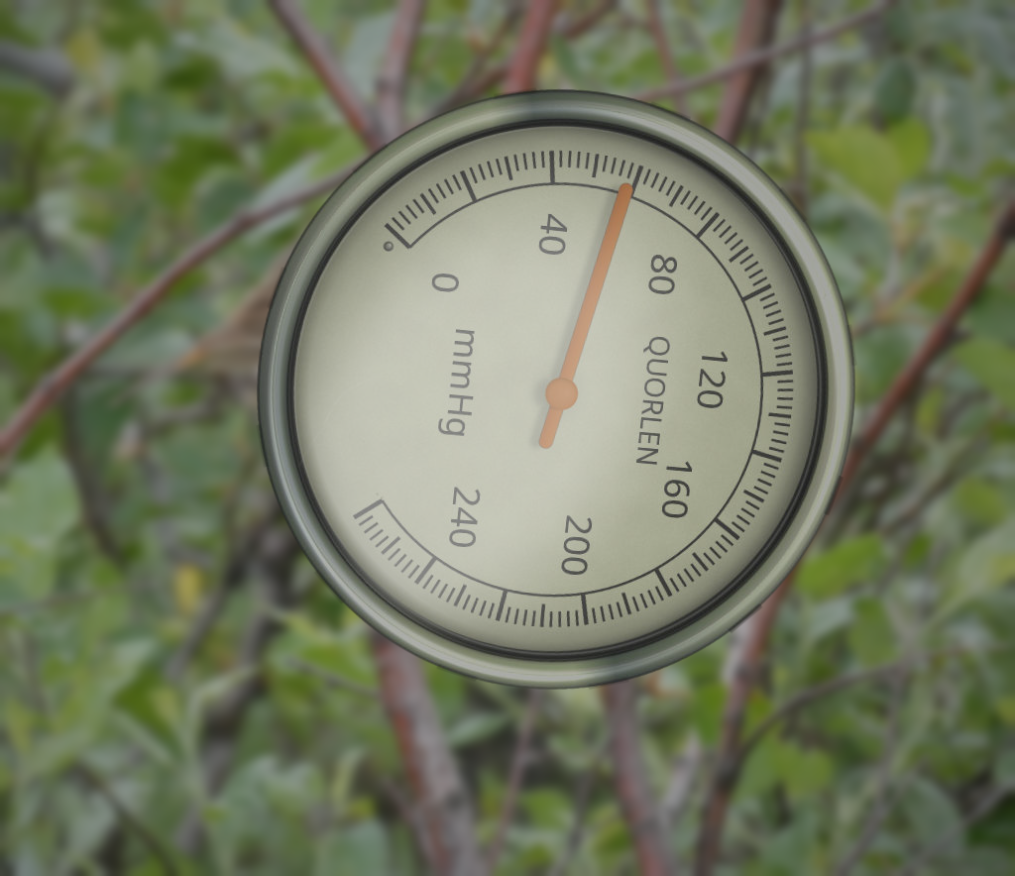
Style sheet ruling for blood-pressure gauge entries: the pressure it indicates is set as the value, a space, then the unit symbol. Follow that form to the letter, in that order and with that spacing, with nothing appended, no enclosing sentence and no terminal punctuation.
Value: 58 mmHg
